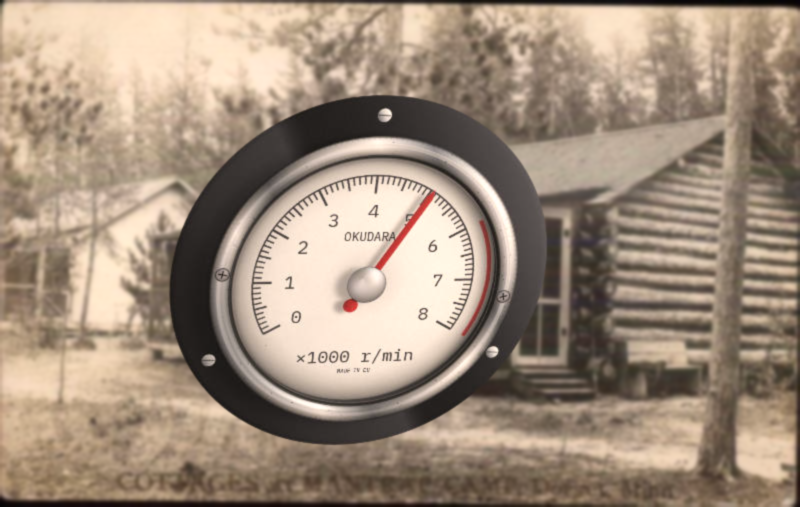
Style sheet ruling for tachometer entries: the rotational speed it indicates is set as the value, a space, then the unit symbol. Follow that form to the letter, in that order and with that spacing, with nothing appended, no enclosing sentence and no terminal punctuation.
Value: 5000 rpm
